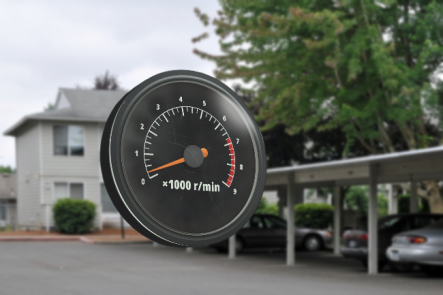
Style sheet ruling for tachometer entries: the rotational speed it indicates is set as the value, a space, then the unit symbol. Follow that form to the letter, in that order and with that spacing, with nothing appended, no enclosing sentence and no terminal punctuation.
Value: 250 rpm
